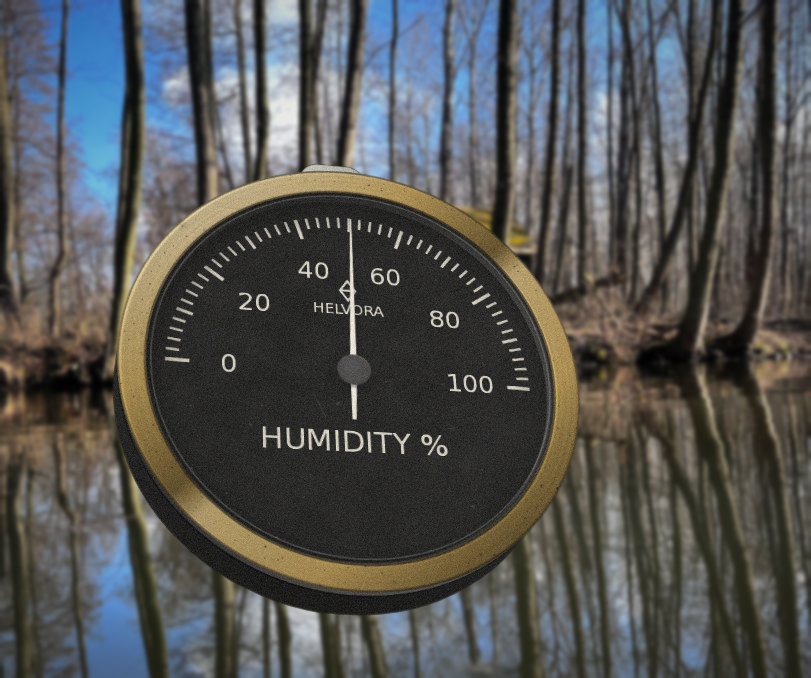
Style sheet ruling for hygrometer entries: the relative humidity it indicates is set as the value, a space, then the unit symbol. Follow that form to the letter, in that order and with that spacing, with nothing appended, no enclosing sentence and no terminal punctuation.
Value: 50 %
